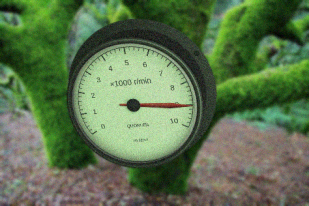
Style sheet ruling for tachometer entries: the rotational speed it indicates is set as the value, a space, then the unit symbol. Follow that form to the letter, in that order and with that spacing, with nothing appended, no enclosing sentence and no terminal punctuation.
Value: 9000 rpm
